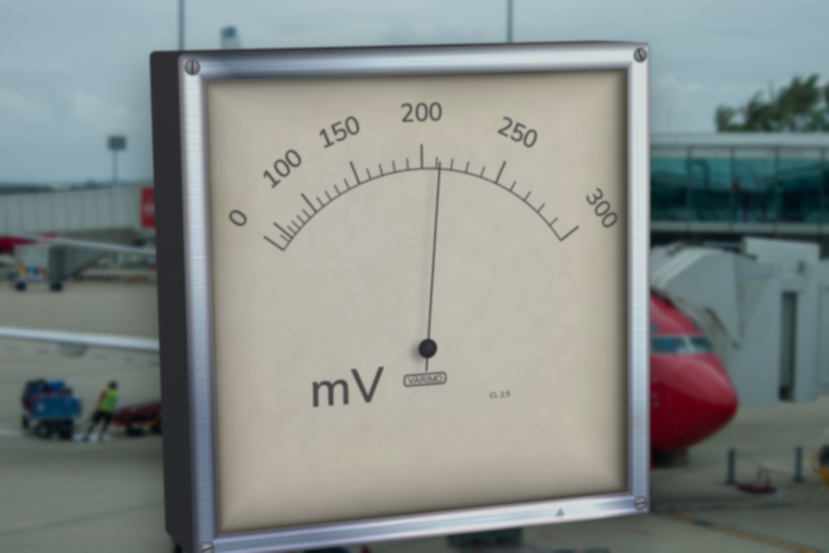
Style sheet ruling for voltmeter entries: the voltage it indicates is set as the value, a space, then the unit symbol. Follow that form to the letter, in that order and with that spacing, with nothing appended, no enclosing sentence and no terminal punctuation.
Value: 210 mV
